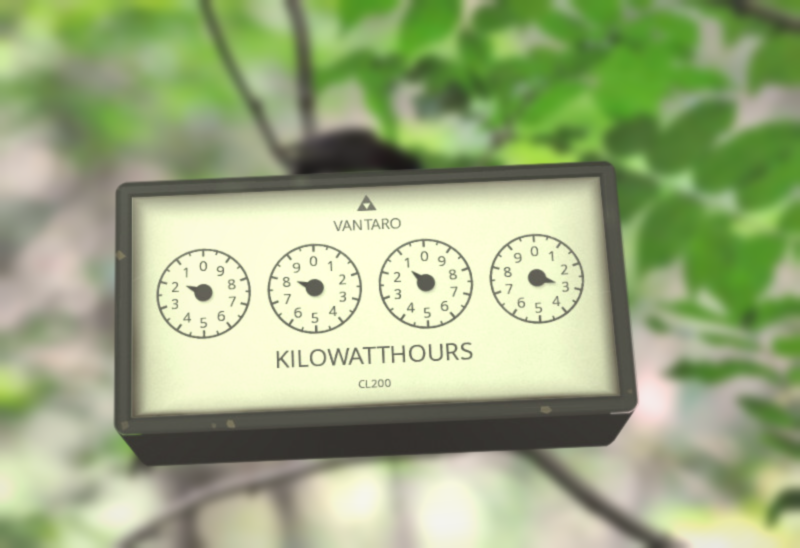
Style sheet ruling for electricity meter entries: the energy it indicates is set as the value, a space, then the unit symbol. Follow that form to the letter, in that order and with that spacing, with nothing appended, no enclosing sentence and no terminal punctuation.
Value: 1813 kWh
